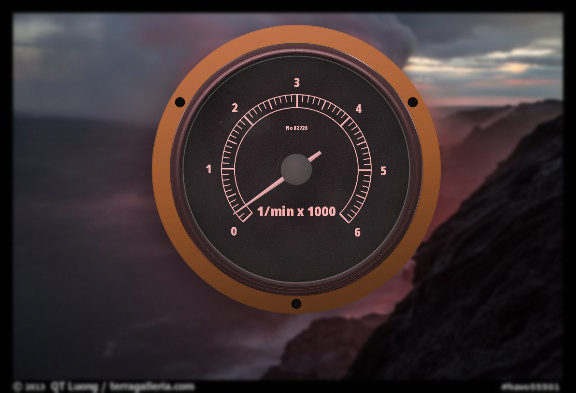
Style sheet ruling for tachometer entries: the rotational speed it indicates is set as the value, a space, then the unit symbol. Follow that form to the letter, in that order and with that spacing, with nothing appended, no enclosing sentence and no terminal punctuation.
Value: 200 rpm
